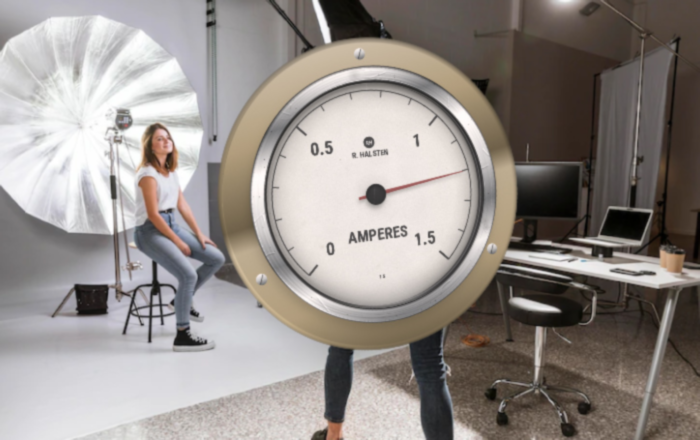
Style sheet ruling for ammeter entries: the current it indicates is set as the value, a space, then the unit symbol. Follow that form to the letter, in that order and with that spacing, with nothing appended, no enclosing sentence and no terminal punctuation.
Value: 1.2 A
